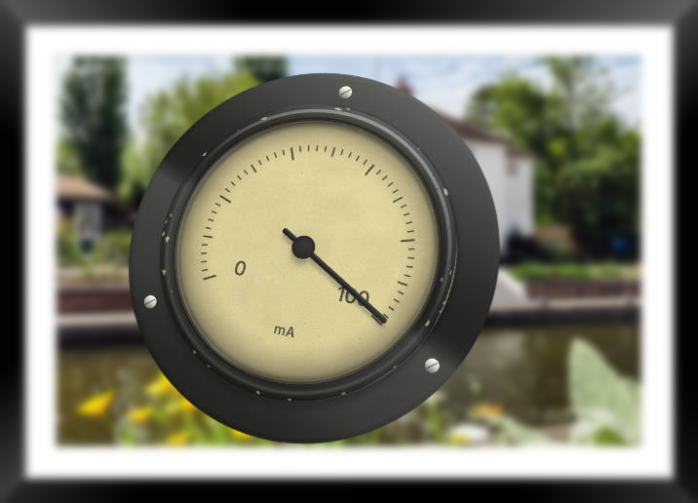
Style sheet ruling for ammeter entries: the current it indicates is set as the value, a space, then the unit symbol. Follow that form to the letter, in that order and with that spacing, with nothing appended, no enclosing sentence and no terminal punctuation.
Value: 99 mA
